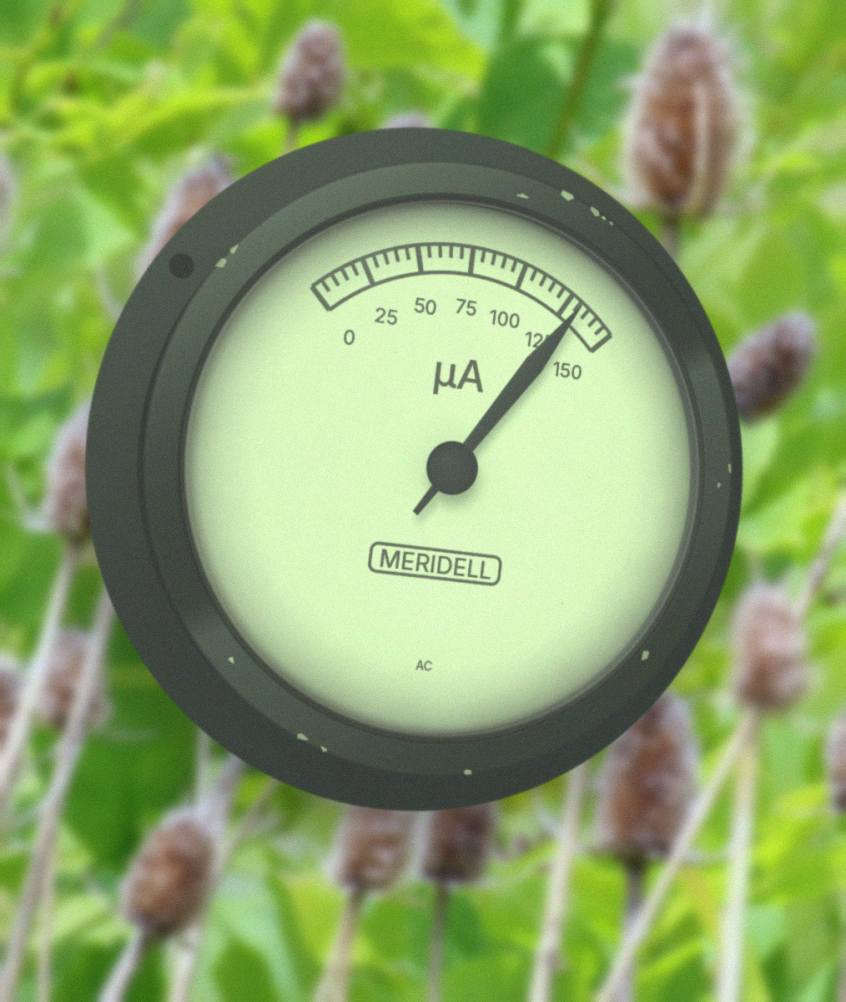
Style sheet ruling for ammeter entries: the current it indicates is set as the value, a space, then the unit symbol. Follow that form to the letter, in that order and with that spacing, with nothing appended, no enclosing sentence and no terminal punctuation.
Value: 130 µA
